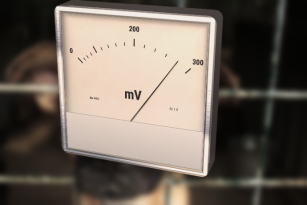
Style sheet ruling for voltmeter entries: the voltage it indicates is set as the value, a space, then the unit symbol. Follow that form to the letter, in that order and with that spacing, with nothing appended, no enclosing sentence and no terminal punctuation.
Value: 280 mV
